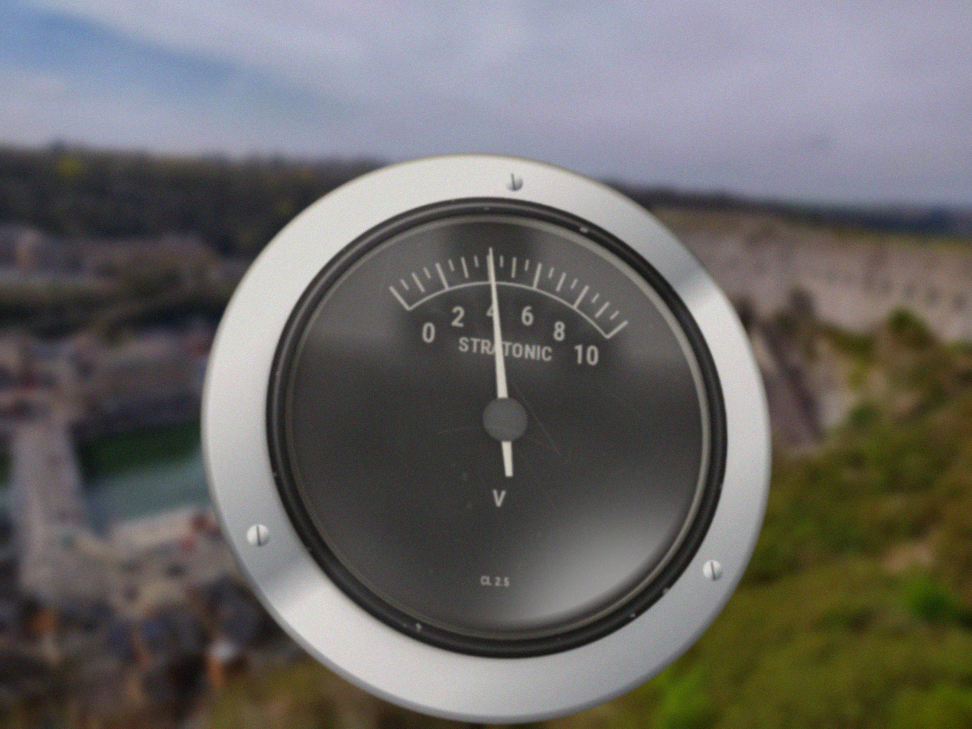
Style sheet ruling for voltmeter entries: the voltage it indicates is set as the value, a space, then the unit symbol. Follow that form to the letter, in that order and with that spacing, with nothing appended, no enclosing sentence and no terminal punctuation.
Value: 4 V
